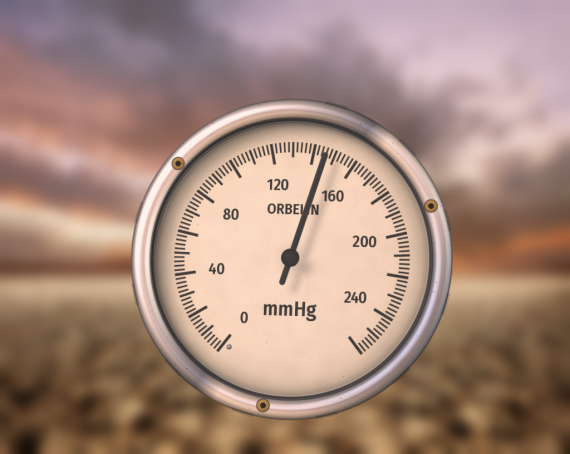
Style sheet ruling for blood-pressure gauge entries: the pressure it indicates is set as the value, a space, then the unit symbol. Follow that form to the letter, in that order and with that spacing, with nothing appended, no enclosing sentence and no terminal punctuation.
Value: 146 mmHg
